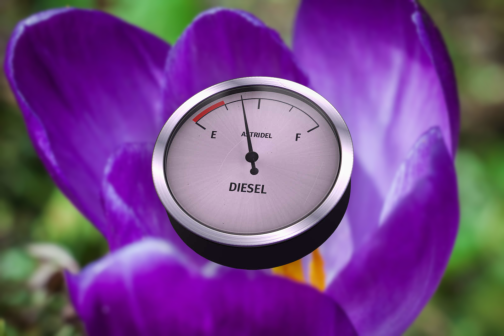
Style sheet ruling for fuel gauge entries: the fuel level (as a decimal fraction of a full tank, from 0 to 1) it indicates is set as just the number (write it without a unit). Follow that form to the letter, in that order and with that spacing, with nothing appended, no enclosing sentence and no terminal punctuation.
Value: 0.375
